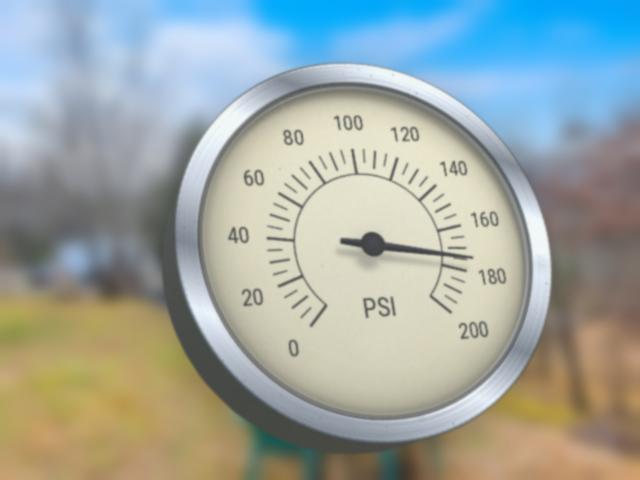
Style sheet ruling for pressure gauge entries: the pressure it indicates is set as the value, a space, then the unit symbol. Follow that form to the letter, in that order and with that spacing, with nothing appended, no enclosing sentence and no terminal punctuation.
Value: 175 psi
